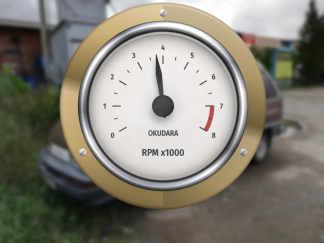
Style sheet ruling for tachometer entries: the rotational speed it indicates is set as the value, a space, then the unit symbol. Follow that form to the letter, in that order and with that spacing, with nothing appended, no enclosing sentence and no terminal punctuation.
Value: 3750 rpm
